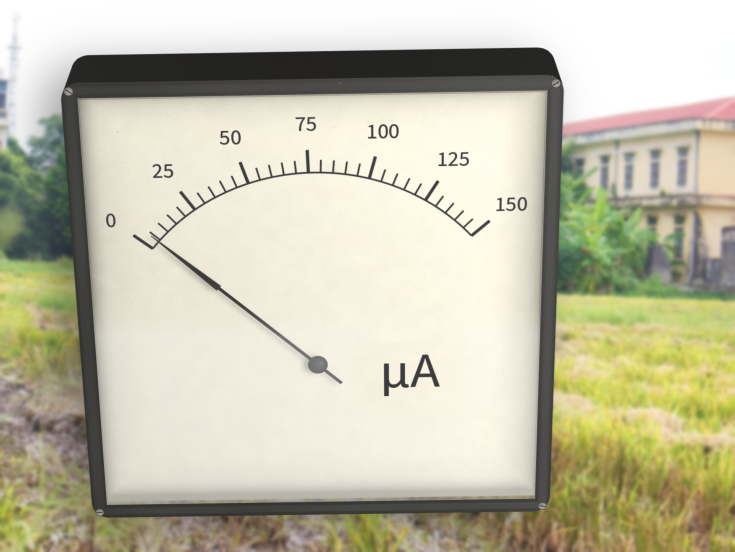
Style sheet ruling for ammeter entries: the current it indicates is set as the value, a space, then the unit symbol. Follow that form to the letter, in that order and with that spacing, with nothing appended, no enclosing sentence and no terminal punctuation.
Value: 5 µA
